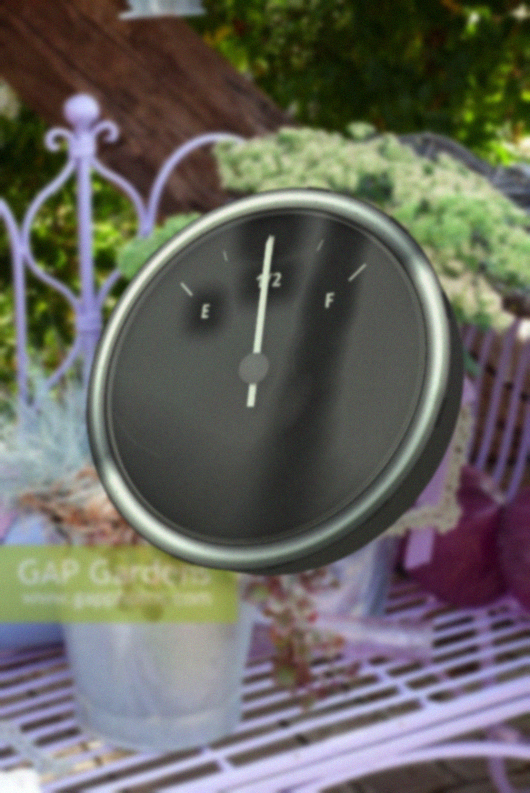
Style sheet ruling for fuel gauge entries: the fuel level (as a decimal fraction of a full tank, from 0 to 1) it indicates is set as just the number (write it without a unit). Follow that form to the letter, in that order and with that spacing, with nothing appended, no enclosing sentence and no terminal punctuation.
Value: 0.5
